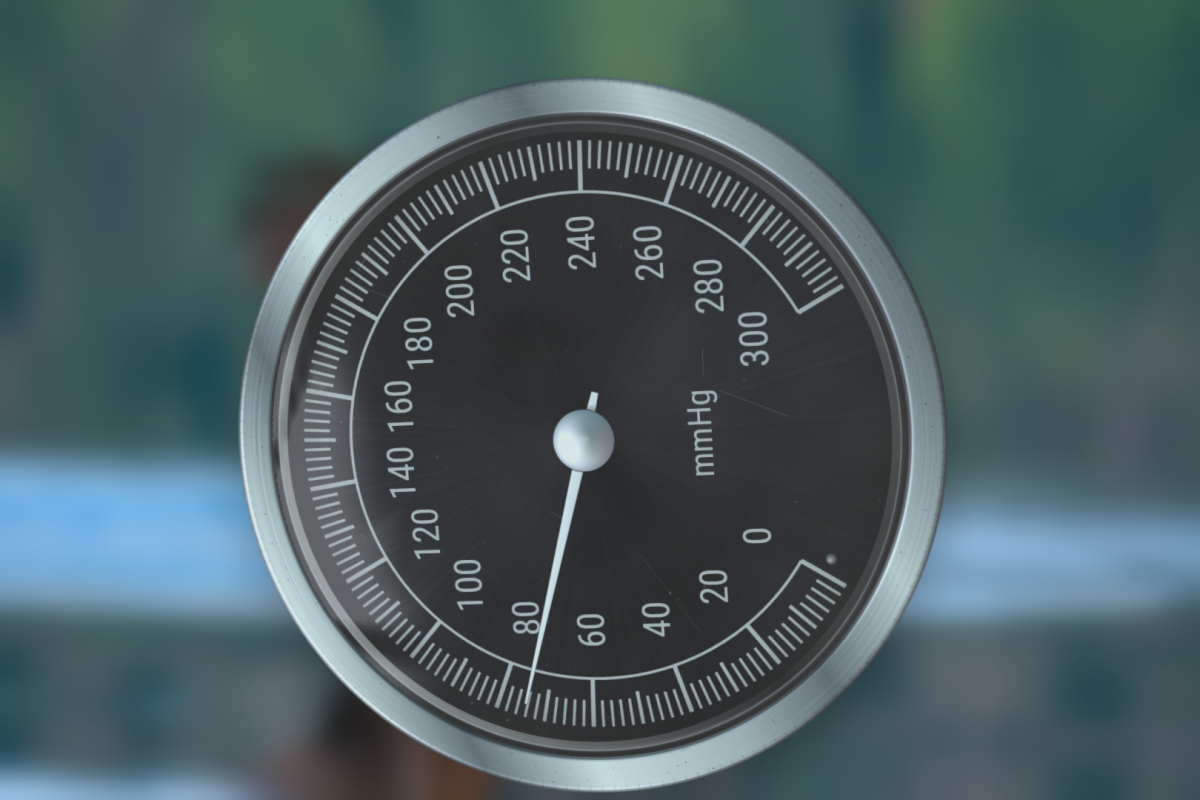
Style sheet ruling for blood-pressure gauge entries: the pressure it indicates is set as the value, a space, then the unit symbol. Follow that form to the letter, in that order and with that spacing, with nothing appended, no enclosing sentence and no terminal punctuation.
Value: 74 mmHg
